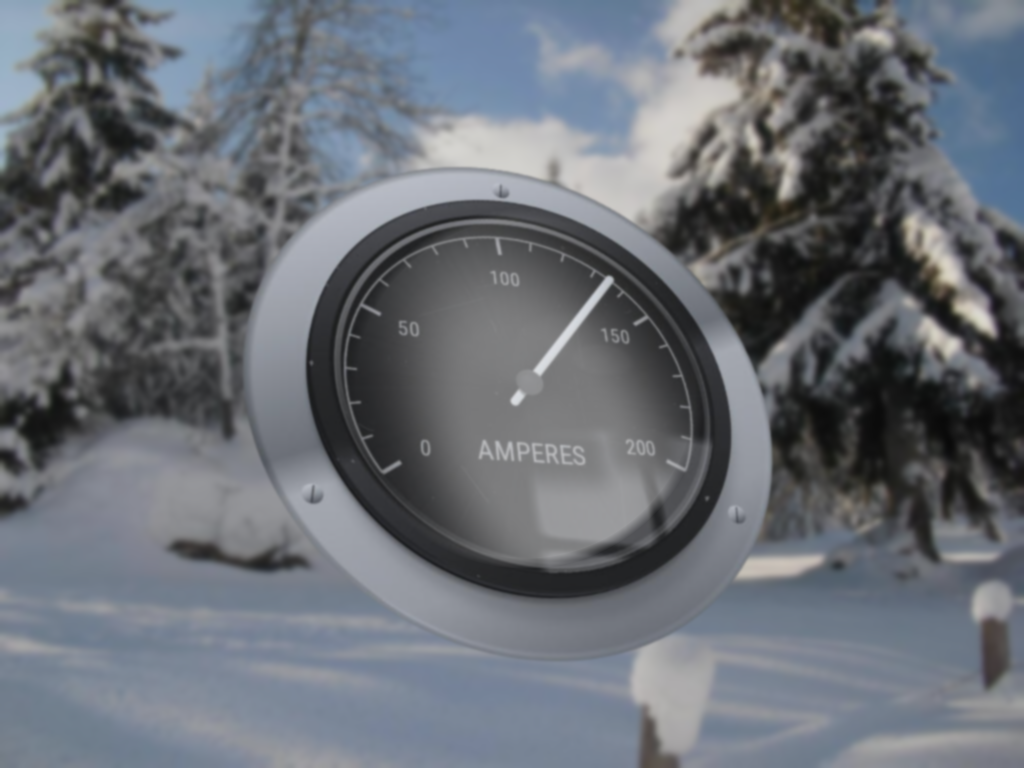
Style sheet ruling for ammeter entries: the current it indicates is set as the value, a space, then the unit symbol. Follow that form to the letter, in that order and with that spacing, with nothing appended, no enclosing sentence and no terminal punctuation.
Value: 135 A
